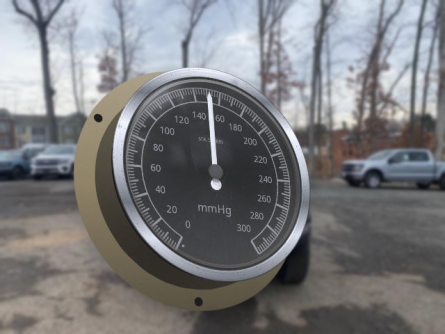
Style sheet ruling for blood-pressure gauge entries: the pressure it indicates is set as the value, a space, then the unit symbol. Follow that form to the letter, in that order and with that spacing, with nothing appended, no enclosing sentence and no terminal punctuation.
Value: 150 mmHg
